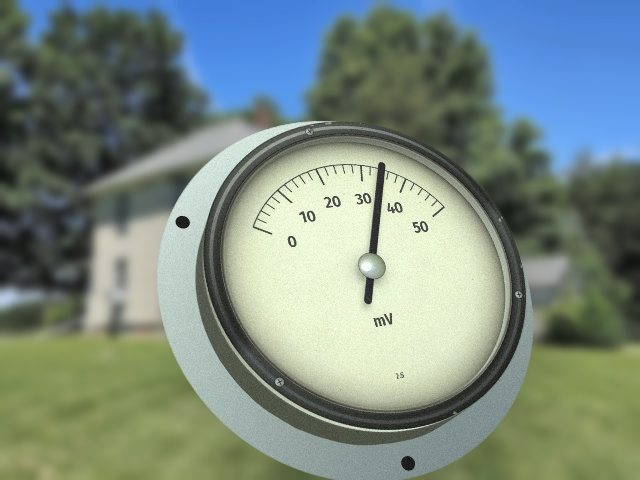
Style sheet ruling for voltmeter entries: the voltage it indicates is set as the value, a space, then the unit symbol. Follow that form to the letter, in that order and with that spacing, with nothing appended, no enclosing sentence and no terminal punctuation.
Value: 34 mV
